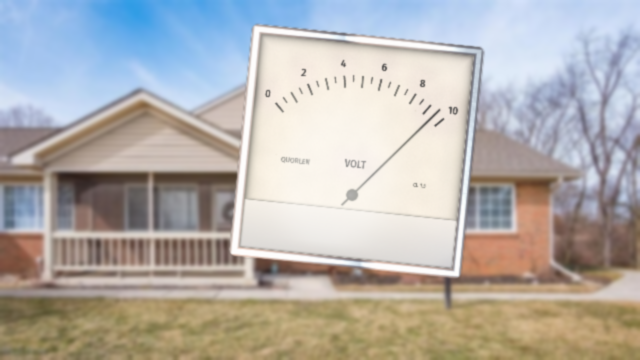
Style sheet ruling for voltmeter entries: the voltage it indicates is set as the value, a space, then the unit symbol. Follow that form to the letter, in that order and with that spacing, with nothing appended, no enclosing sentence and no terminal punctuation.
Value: 9.5 V
